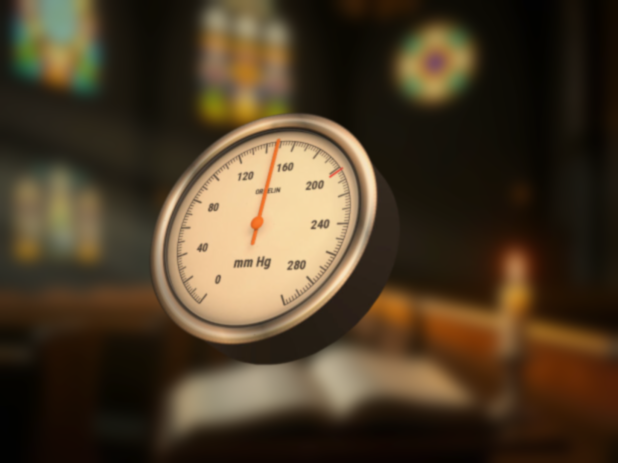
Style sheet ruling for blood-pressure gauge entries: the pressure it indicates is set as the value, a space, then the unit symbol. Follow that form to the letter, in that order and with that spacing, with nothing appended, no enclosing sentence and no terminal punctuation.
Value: 150 mmHg
